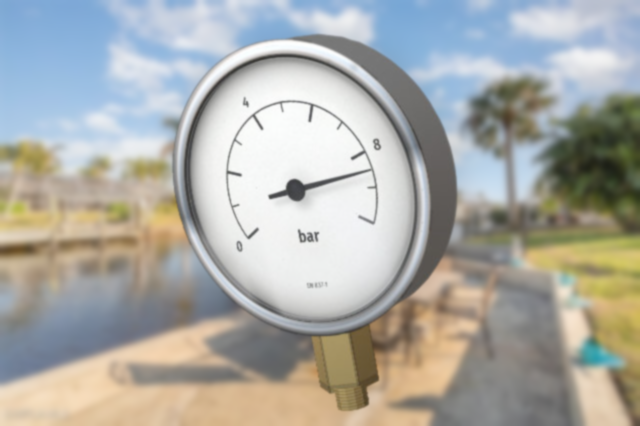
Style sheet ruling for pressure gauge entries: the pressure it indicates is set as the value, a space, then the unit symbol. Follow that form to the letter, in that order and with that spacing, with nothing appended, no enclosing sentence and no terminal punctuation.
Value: 8.5 bar
